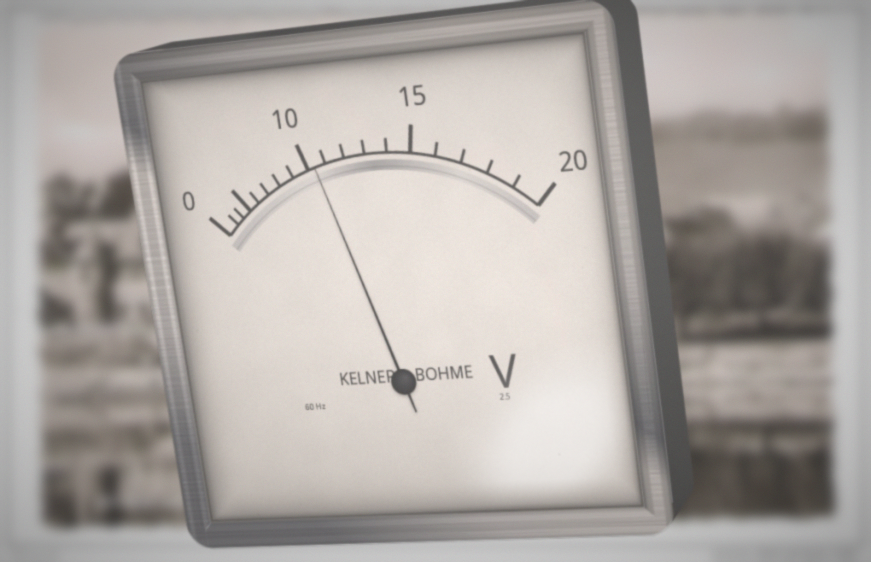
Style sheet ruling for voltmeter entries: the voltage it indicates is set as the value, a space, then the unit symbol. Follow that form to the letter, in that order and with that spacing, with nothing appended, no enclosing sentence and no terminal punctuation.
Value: 10.5 V
